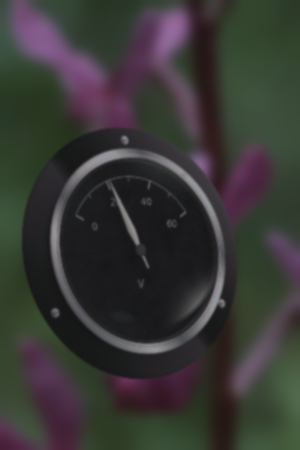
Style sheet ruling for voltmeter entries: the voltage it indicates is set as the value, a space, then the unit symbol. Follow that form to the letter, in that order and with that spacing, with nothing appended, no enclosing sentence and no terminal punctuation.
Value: 20 V
